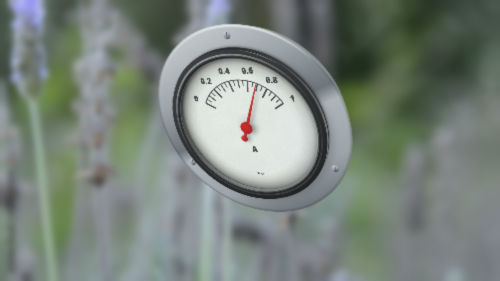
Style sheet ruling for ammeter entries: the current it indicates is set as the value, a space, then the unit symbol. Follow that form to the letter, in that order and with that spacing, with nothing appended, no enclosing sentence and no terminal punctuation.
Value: 0.7 A
